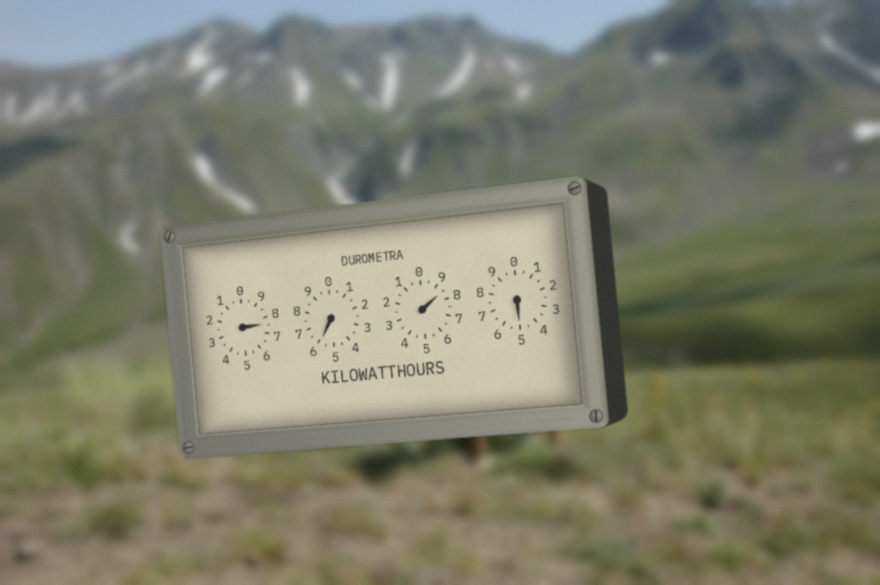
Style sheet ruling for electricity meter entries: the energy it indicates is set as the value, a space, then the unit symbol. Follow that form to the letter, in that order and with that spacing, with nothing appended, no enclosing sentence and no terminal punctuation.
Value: 7585 kWh
